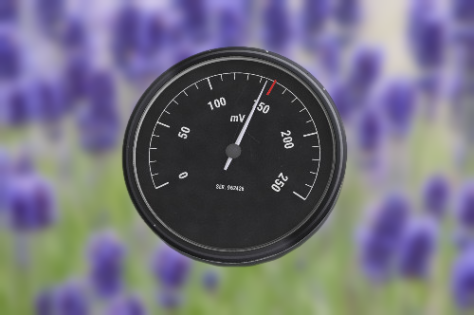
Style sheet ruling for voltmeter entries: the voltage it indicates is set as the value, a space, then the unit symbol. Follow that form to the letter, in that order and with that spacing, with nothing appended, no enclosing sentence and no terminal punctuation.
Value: 145 mV
